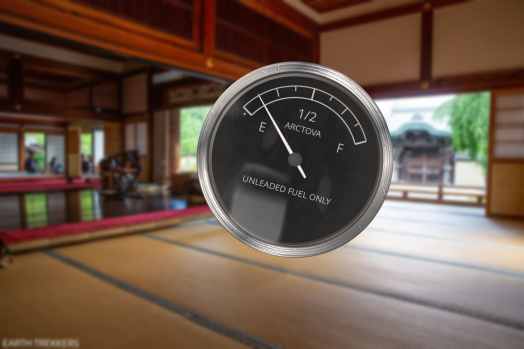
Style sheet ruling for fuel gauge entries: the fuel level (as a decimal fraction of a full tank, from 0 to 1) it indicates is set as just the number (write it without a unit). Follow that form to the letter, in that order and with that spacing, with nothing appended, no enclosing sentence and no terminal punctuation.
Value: 0.125
